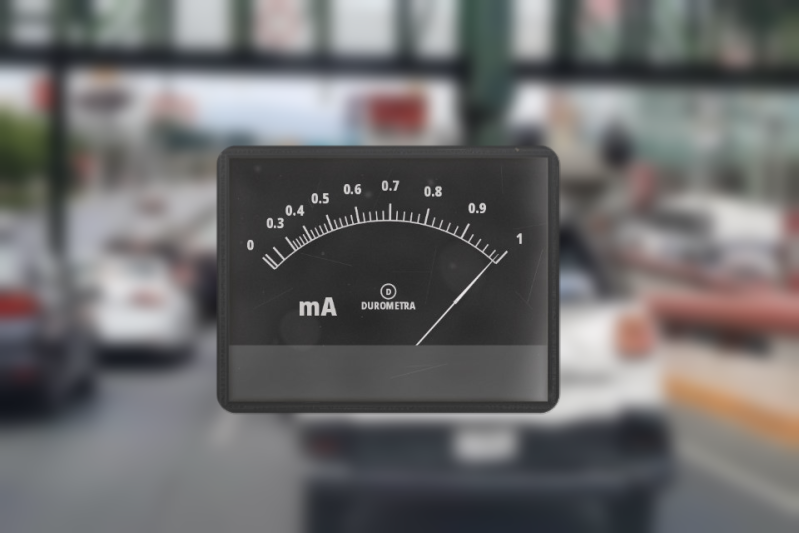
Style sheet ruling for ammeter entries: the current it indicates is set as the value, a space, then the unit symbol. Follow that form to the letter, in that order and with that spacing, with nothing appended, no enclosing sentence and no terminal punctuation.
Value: 0.99 mA
